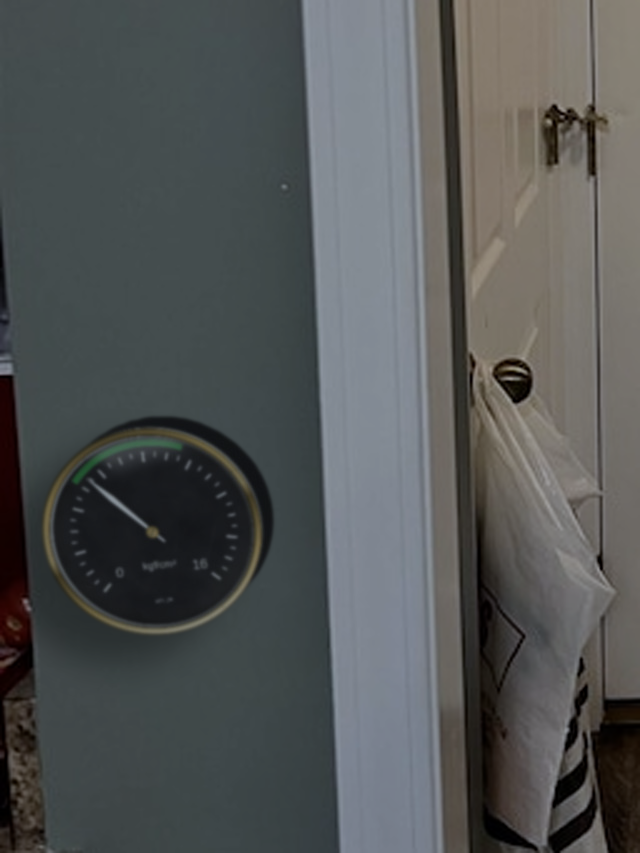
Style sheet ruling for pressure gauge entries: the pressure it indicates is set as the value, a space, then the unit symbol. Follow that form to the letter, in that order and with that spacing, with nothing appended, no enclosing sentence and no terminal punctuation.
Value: 5.5 kg/cm²
